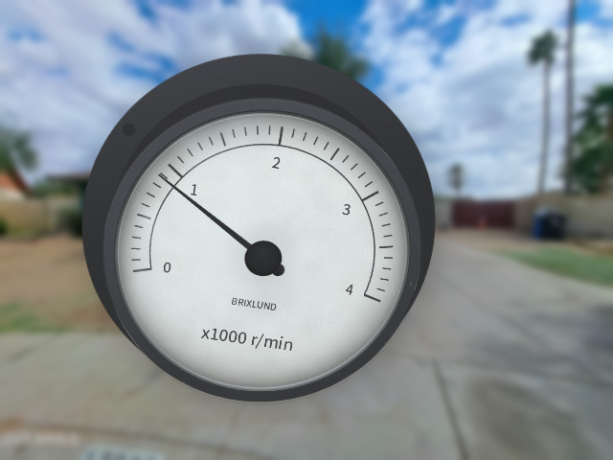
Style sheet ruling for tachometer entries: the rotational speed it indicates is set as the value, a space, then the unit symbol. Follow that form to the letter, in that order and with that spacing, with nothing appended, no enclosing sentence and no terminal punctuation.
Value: 900 rpm
